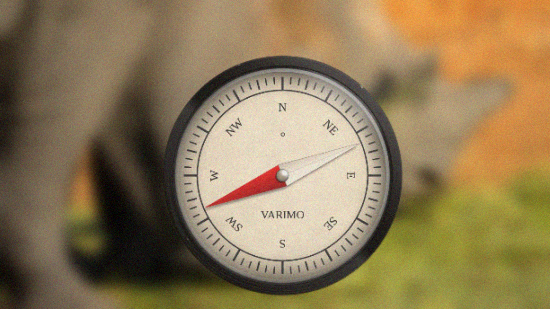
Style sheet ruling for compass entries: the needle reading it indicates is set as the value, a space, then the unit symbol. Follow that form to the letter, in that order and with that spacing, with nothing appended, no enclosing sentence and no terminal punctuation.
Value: 247.5 °
